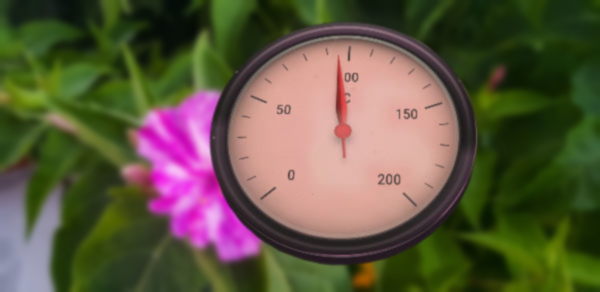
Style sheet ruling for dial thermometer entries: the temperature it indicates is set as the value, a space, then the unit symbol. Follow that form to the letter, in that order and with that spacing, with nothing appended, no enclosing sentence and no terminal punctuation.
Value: 95 °C
